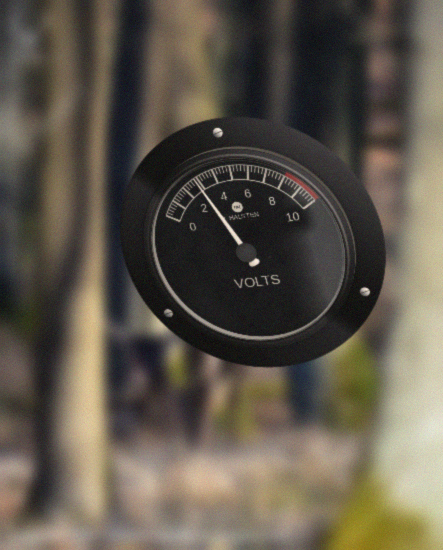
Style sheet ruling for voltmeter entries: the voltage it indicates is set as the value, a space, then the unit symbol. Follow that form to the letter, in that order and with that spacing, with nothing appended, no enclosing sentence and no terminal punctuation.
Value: 3 V
